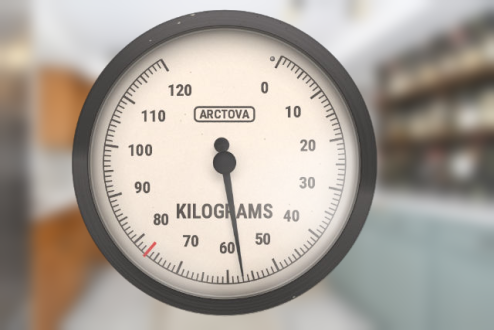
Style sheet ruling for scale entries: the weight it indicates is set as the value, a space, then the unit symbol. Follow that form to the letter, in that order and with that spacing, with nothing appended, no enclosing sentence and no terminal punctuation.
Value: 57 kg
